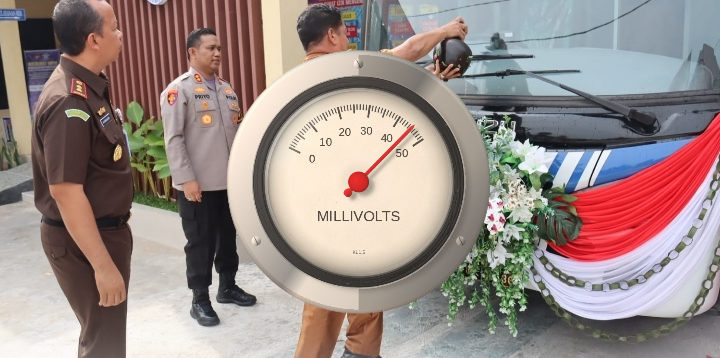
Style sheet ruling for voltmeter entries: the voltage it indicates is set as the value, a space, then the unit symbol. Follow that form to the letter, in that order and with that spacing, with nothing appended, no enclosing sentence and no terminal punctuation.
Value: 45 mV
